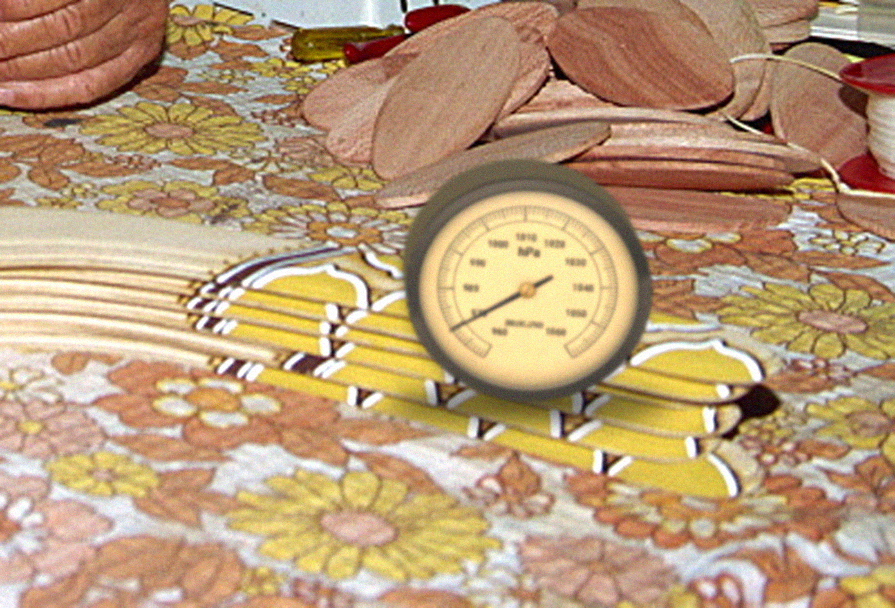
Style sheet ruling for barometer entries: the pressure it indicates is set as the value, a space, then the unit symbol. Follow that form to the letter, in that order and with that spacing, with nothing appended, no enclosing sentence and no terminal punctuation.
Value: 970 hPa
